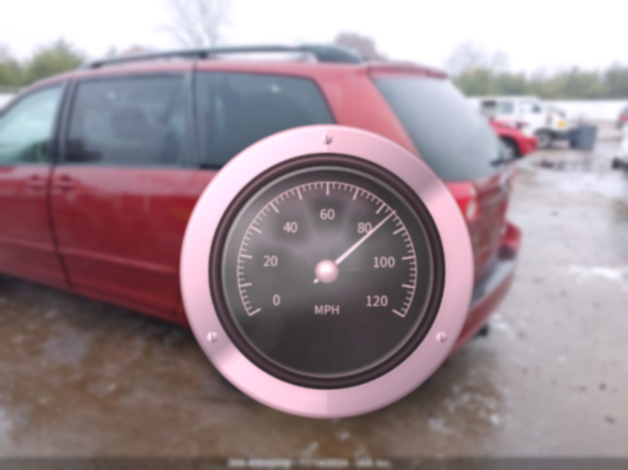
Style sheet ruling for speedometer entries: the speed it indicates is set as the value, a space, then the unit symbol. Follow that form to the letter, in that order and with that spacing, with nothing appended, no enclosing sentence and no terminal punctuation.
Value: 84 mph
